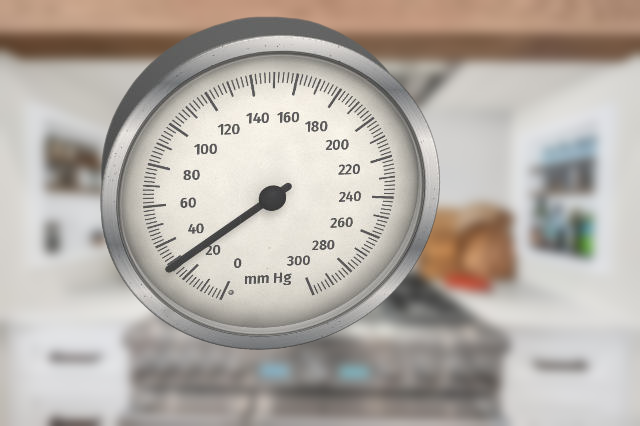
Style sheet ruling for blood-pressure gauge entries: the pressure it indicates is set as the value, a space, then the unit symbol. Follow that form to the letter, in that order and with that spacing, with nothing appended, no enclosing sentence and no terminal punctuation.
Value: 30 mmHg
